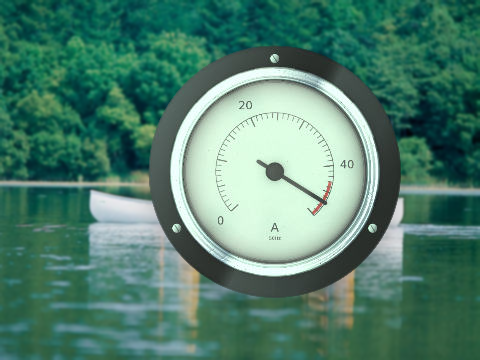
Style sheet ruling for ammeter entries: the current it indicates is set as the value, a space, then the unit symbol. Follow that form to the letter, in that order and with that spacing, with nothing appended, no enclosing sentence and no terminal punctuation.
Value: 47 A
